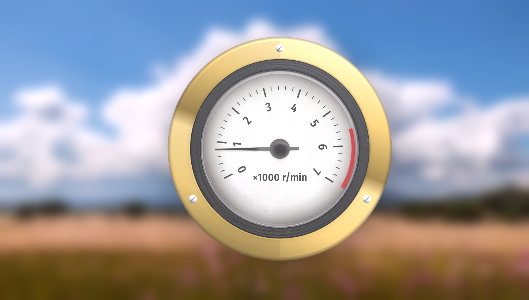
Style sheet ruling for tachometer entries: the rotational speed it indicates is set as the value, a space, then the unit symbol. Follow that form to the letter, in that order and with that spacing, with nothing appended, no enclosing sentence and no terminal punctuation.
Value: 800 rpm
